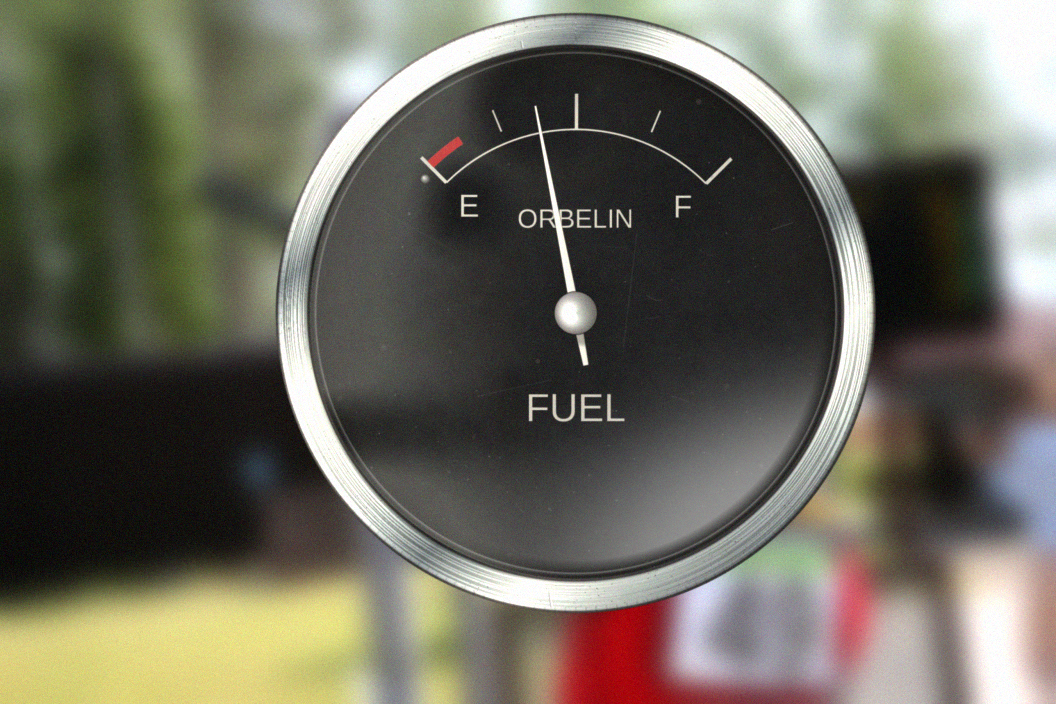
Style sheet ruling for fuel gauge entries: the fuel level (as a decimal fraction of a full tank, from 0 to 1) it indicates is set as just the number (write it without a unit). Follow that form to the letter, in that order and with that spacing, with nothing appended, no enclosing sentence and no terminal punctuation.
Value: 0.375
